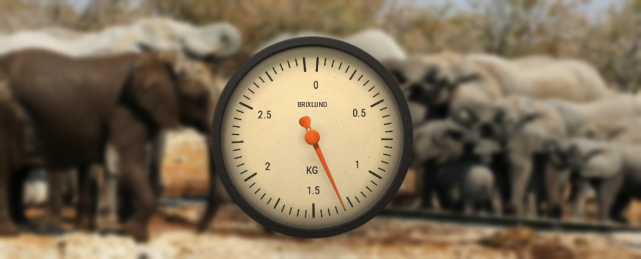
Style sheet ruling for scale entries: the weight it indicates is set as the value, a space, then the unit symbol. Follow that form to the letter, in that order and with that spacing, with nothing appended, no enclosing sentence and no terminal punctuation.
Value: 1.3 kg
